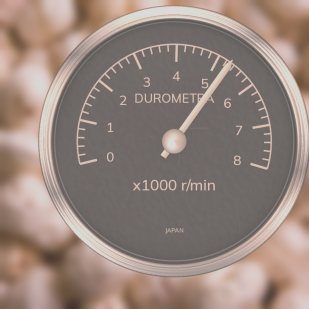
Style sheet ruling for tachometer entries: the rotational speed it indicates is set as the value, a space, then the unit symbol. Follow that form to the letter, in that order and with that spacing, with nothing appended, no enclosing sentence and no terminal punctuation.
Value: 5300 rpm
